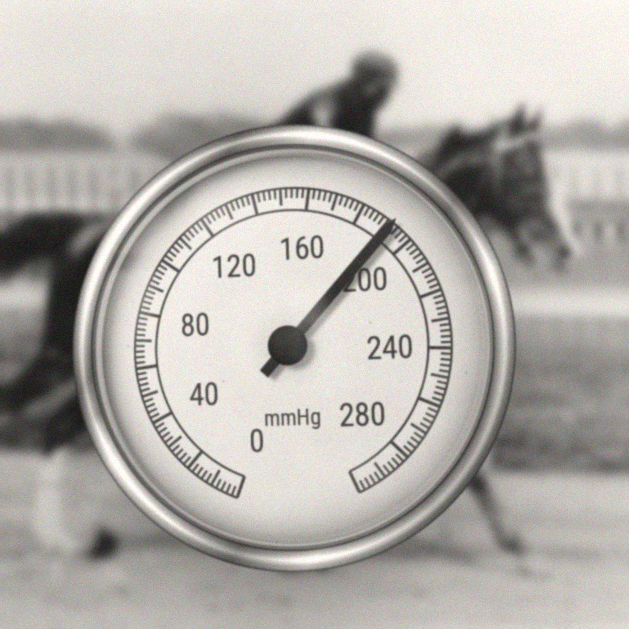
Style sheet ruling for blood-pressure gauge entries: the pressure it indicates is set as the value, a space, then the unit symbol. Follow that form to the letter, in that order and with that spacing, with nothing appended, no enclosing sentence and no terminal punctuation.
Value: 192 mmHg
